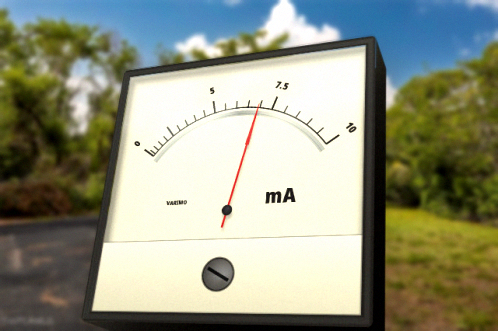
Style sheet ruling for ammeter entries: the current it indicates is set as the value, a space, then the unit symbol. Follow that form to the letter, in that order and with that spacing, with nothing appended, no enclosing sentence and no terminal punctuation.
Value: 7 mA
